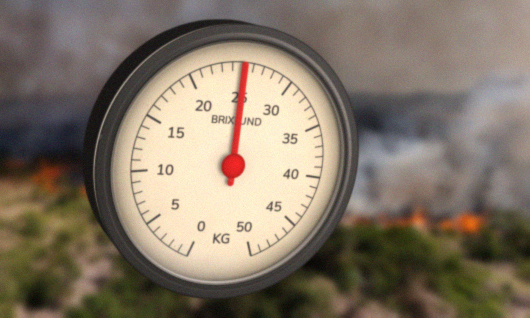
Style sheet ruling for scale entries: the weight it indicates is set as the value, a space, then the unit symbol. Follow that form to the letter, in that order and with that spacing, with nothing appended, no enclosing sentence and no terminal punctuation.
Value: 25 kg
